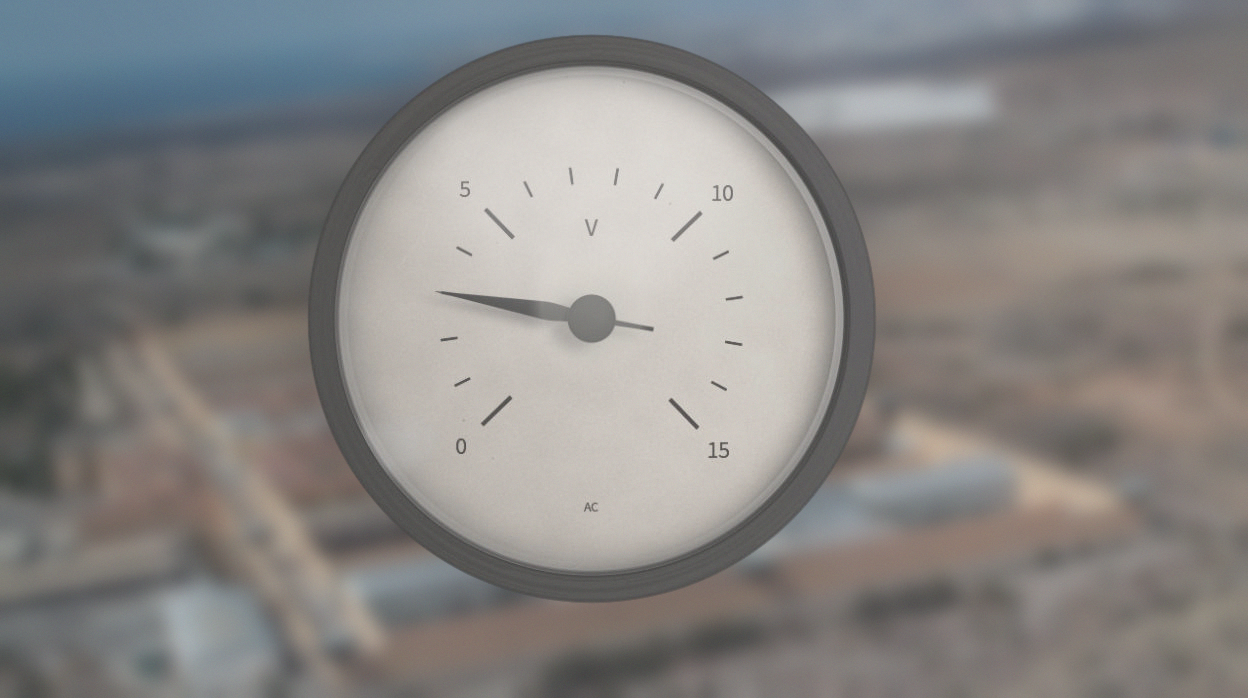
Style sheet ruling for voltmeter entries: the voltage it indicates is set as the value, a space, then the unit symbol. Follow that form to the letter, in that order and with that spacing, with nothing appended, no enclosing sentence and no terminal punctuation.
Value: 3 V
